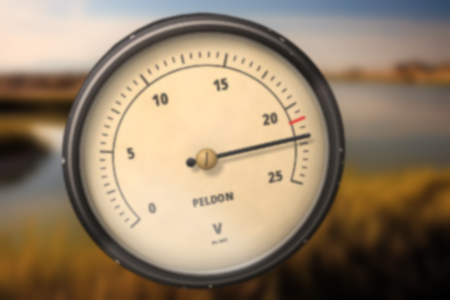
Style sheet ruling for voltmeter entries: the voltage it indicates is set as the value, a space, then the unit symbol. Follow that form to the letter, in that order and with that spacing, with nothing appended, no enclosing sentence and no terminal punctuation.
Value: 22 V
